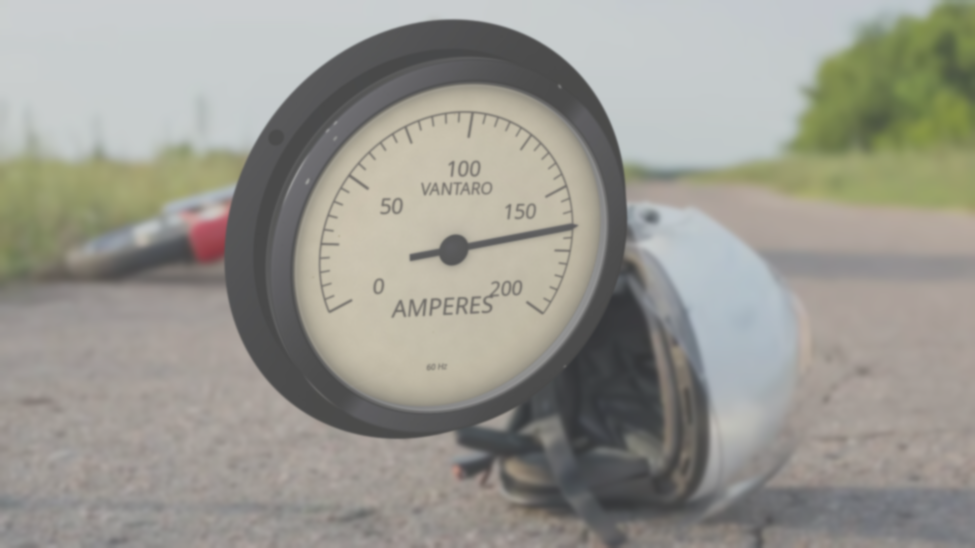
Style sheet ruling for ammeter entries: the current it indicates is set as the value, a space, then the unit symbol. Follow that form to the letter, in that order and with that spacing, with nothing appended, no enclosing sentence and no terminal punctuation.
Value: 165 A
